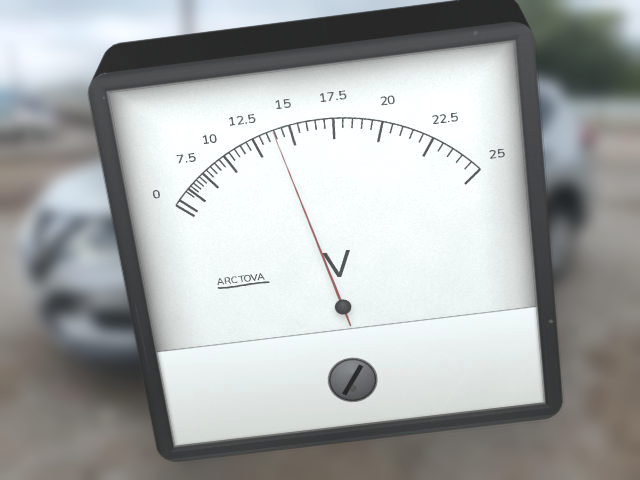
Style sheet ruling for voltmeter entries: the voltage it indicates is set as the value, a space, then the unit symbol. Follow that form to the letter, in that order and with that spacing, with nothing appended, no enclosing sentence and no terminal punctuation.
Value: 14 V
